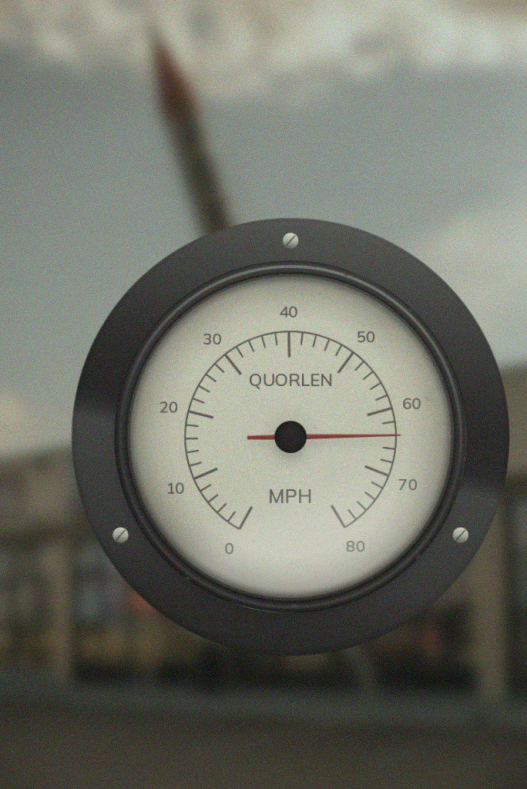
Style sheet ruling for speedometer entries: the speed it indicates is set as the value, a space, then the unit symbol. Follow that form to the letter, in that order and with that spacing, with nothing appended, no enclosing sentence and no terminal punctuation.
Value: 64 mph
